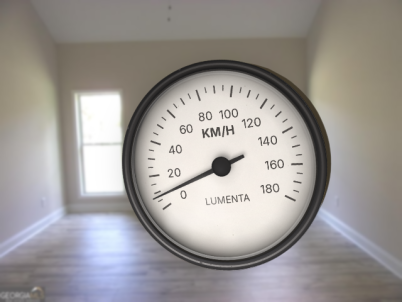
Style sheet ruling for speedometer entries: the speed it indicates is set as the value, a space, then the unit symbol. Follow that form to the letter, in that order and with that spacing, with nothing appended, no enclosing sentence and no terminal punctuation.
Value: 7.5 km/h
